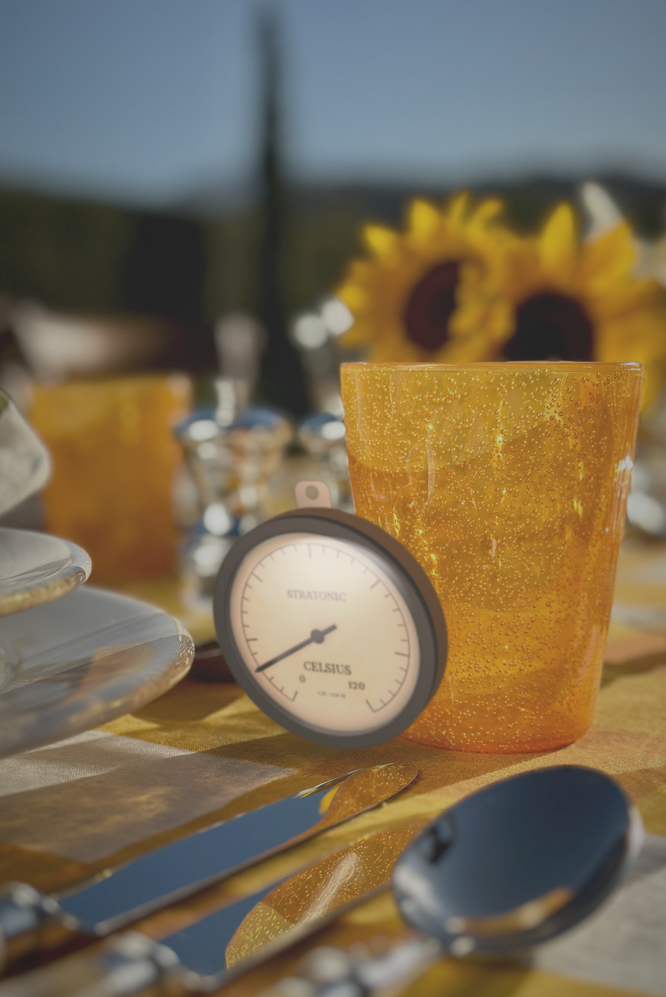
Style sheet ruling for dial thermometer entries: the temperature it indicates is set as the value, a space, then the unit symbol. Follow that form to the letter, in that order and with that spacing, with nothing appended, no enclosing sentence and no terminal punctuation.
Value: 12 °C
